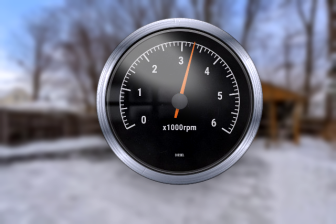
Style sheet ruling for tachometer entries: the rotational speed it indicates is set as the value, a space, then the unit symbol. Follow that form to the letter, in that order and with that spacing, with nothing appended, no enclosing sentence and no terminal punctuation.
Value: 3300 rpm
